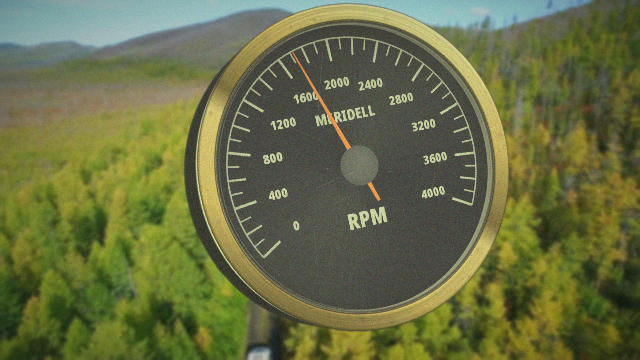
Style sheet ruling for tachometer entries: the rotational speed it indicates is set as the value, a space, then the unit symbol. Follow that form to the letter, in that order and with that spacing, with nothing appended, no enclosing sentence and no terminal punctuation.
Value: 1700 rpm
